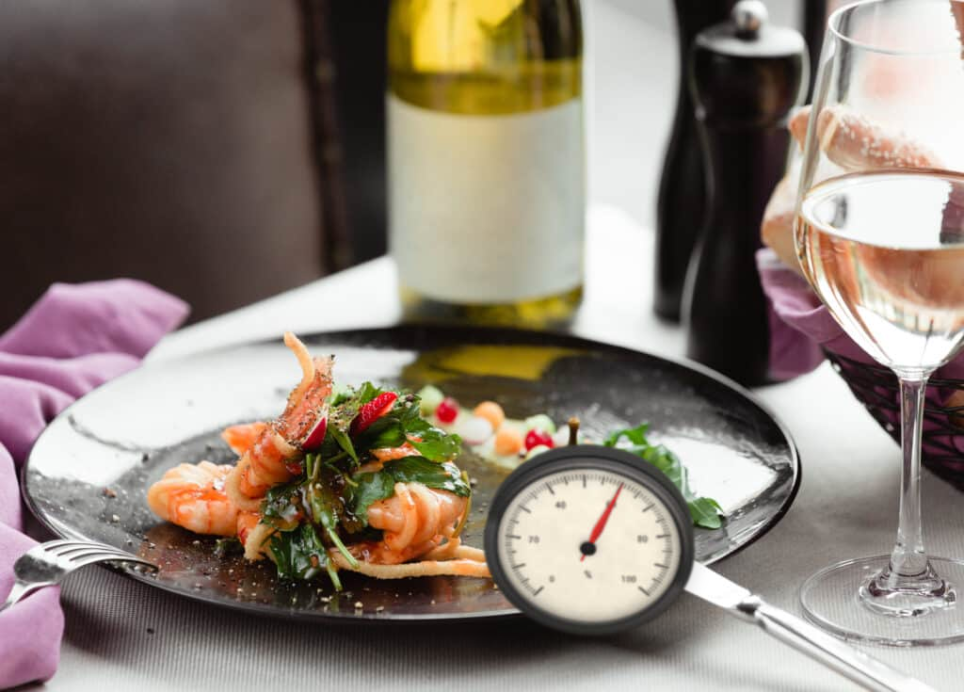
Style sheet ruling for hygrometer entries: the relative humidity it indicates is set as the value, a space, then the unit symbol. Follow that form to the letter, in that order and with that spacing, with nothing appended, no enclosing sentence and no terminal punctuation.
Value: 60 %
